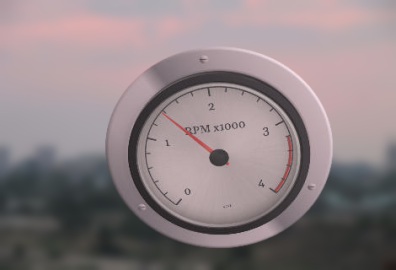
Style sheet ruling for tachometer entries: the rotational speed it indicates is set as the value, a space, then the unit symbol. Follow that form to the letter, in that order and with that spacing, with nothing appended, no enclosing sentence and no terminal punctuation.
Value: 1400 rpm
